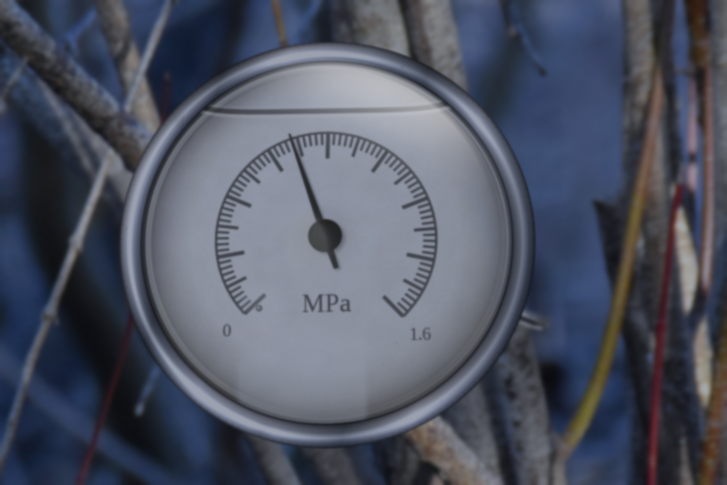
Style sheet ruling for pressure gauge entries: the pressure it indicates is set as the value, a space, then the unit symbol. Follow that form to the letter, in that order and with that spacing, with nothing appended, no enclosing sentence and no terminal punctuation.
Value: 0.68 MPa
